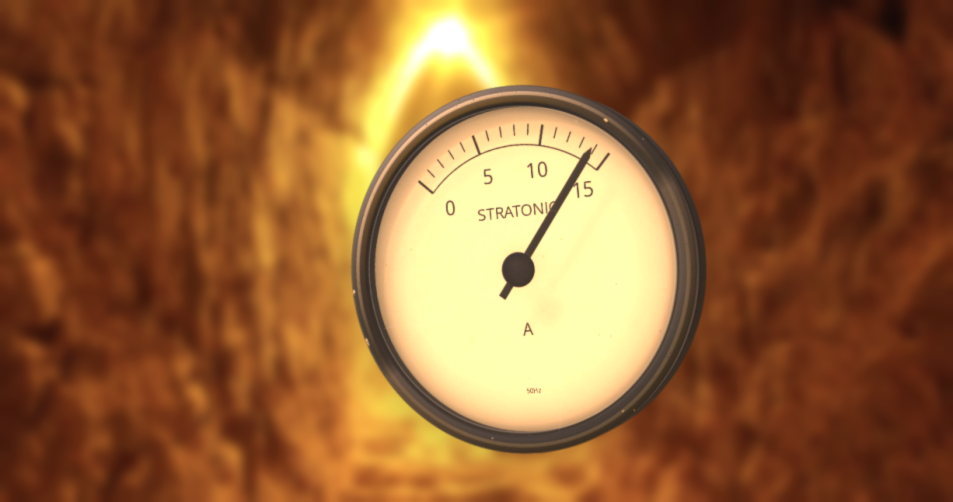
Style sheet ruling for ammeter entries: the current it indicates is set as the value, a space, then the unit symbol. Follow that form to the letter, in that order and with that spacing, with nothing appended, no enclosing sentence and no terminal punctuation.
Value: 14 A
